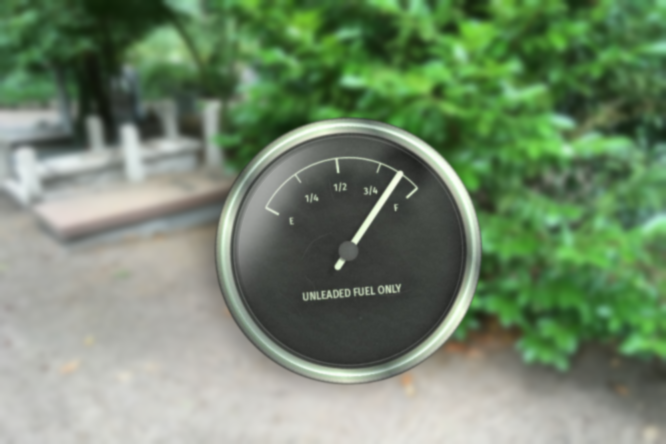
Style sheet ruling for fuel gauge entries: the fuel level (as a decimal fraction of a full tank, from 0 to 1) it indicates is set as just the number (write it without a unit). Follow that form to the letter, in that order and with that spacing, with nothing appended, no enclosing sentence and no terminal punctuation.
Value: 0.875
